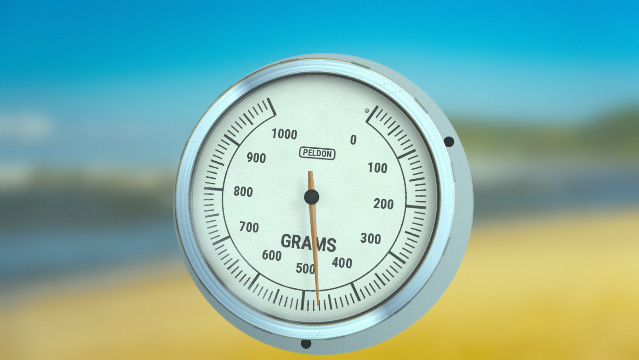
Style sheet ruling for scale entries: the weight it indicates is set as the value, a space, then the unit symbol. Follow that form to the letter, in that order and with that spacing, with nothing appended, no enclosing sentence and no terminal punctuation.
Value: 470 g
